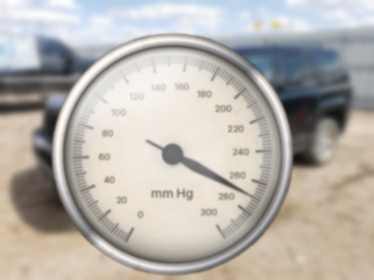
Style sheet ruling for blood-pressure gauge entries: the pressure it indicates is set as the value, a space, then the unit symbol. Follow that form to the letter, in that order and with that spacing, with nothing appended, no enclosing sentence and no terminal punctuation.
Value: 270 mmHg
